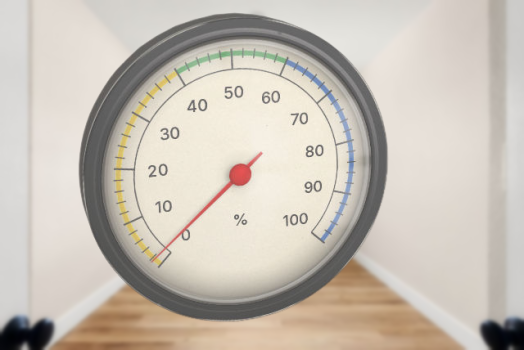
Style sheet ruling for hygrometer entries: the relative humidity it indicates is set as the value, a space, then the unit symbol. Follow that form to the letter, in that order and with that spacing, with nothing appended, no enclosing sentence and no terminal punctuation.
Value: 2 %
